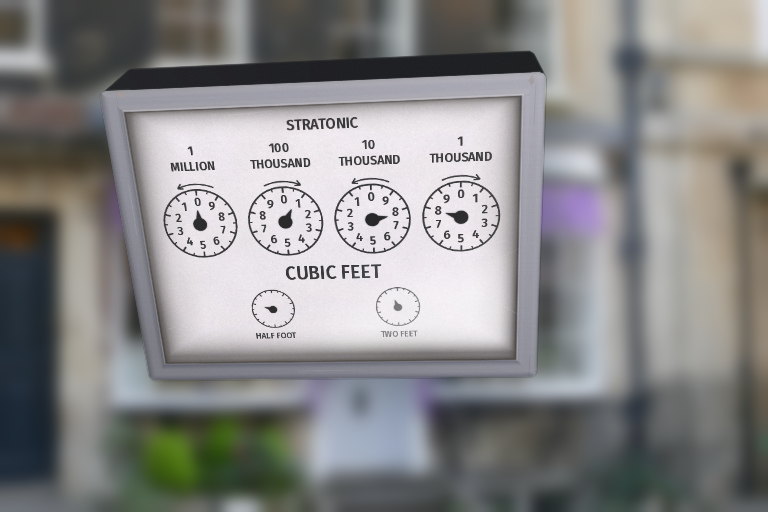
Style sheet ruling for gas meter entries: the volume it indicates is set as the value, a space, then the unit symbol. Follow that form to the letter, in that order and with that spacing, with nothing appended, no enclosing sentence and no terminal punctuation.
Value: 7800 ft³
